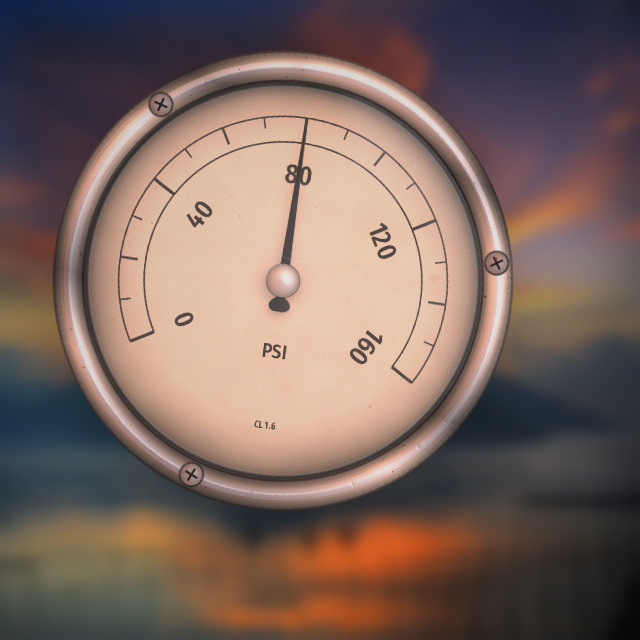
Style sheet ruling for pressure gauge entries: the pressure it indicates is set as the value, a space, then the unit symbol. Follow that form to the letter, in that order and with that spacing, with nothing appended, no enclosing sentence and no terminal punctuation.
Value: 80 psi
